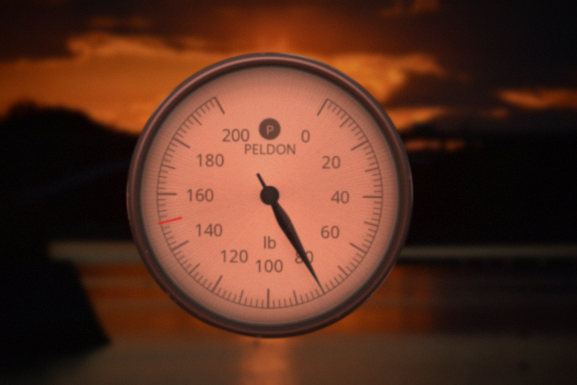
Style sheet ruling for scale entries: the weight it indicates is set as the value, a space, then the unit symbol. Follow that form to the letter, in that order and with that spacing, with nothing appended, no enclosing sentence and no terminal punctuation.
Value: 80 lb
